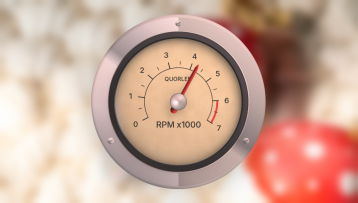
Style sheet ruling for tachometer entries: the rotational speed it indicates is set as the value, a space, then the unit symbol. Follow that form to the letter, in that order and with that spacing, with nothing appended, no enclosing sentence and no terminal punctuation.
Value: 4250 rpm
